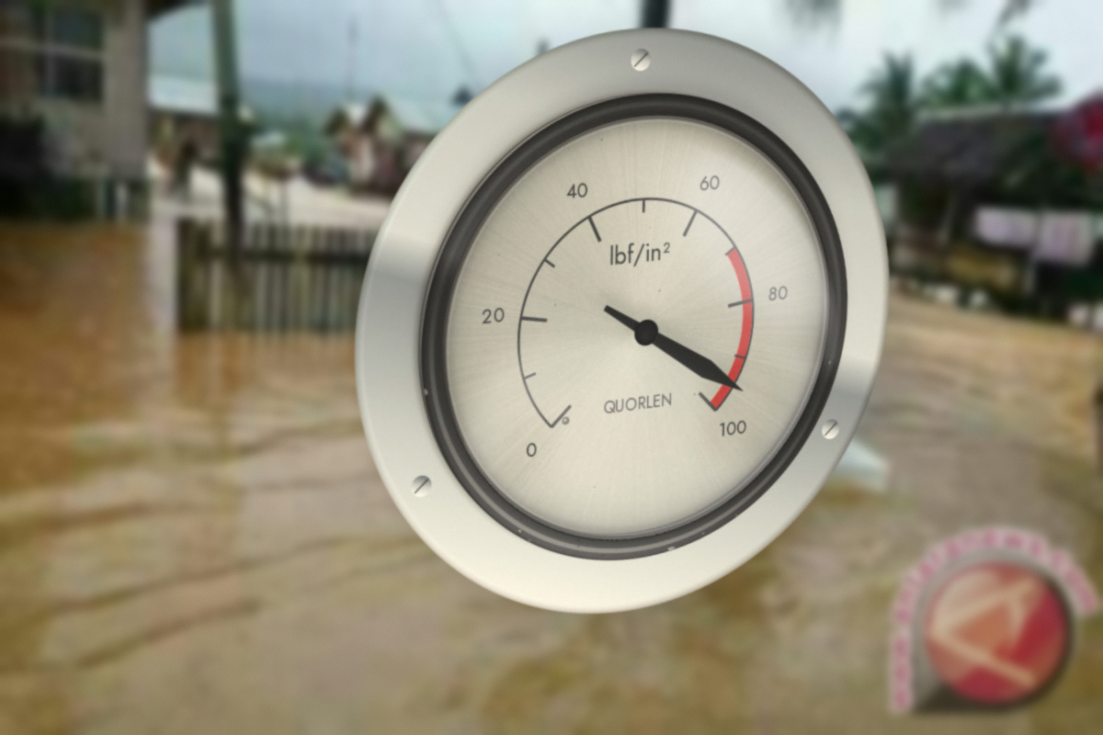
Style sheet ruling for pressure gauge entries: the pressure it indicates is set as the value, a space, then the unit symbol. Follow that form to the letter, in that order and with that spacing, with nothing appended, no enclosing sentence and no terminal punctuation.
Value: 95 psi
